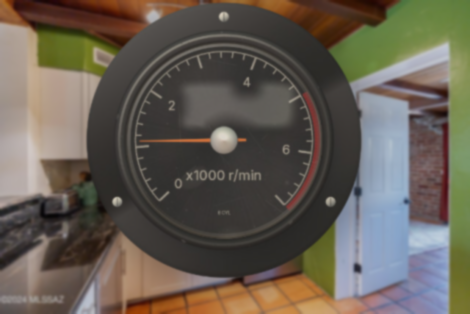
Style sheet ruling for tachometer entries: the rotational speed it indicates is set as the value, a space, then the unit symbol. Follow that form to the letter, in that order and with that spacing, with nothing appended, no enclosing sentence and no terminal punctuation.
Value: 1100 rpm
